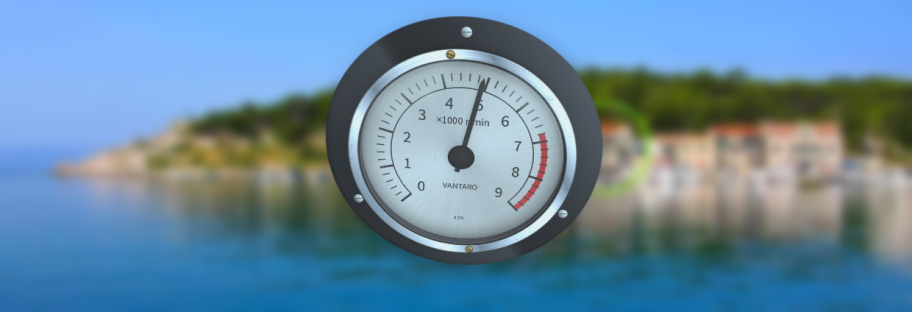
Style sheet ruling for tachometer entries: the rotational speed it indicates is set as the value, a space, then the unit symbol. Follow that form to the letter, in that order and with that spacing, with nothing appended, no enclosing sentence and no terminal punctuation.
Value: 4900 rpm
